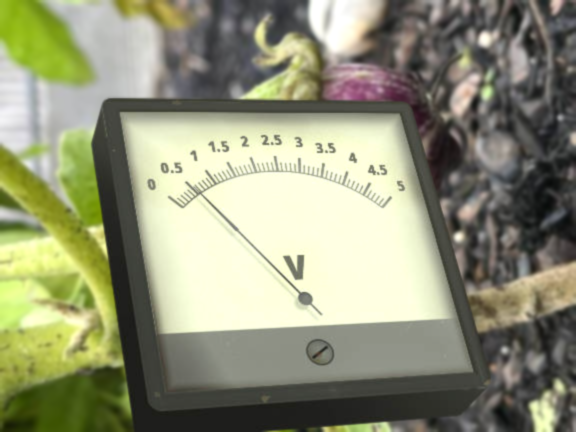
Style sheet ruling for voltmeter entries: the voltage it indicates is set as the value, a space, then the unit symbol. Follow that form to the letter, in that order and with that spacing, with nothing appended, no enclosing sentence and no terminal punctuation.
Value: 0.5 V
